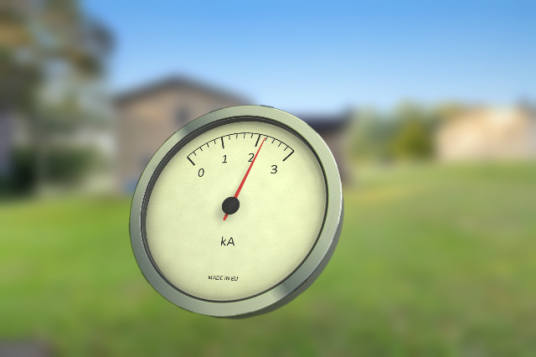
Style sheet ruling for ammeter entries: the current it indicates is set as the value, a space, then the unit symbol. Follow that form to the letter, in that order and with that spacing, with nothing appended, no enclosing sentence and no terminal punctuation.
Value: 2.2 kA
